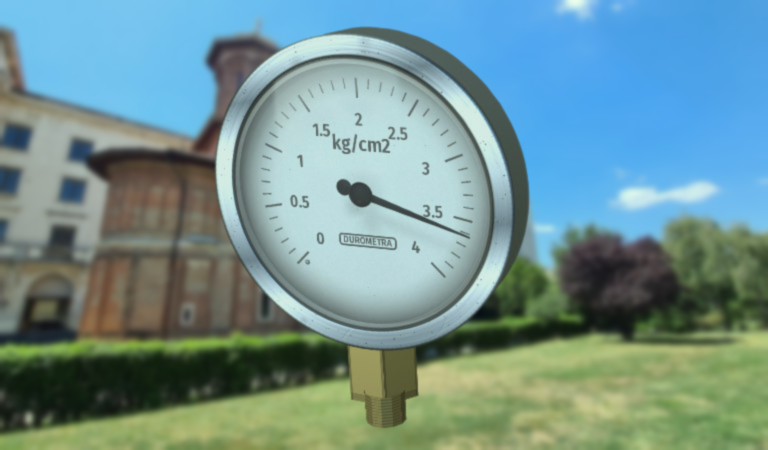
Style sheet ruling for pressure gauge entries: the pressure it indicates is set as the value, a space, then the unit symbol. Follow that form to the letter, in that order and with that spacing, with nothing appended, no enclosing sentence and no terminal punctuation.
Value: 3.6 kg/cm²
